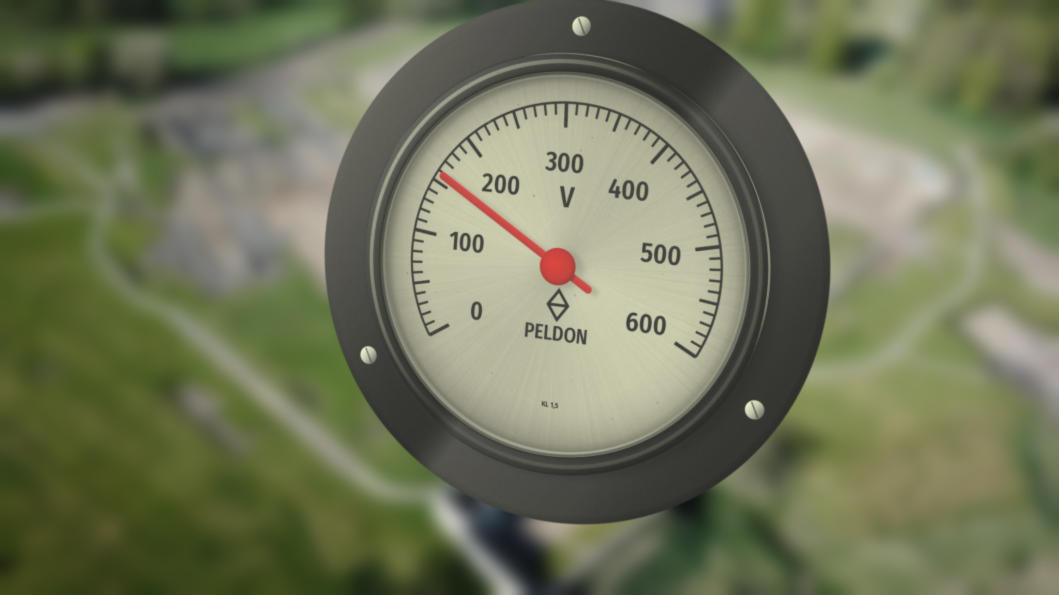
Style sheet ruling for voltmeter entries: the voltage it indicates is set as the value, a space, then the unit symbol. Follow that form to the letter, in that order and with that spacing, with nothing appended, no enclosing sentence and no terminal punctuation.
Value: 160 V
